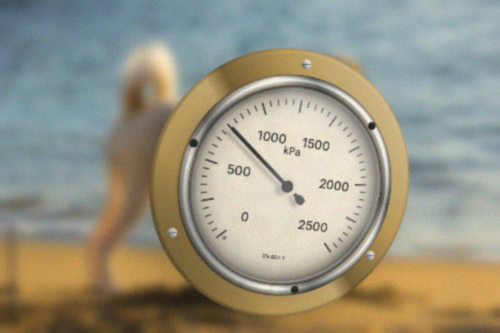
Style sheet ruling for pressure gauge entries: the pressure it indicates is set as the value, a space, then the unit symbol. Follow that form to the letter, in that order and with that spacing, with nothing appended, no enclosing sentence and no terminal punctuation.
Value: 750 kPa
